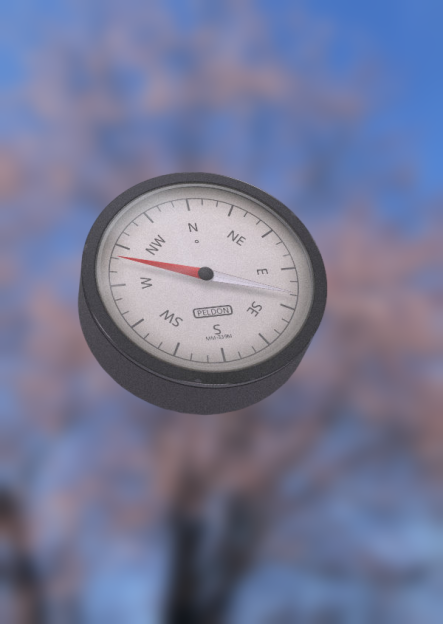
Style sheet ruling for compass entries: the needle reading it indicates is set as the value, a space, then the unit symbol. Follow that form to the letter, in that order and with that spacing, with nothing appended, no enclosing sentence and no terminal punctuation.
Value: 290 °
